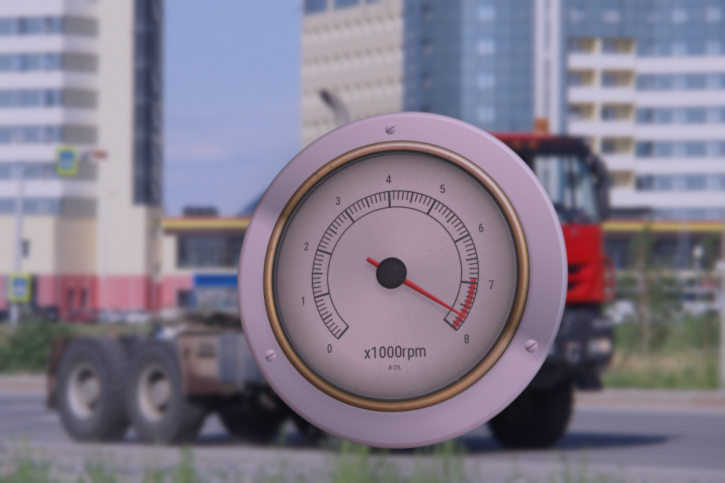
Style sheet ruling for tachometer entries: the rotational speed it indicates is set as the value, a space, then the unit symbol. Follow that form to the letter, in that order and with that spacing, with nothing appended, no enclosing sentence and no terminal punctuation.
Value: 7700 rpm
